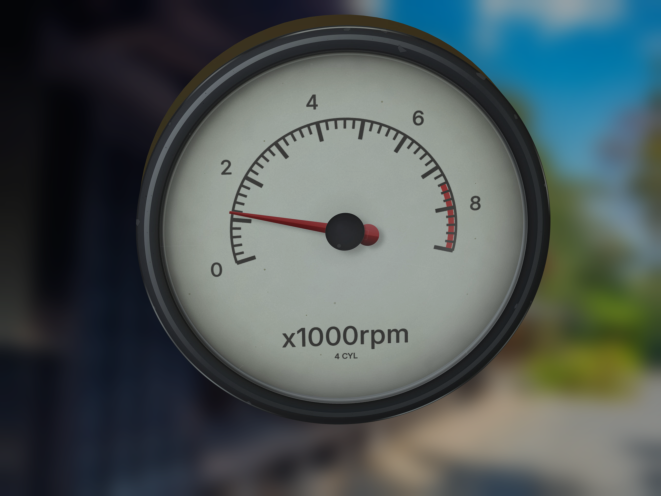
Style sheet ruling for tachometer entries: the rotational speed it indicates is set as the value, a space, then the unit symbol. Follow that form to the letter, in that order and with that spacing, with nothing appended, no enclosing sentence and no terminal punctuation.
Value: 1200 rpm
